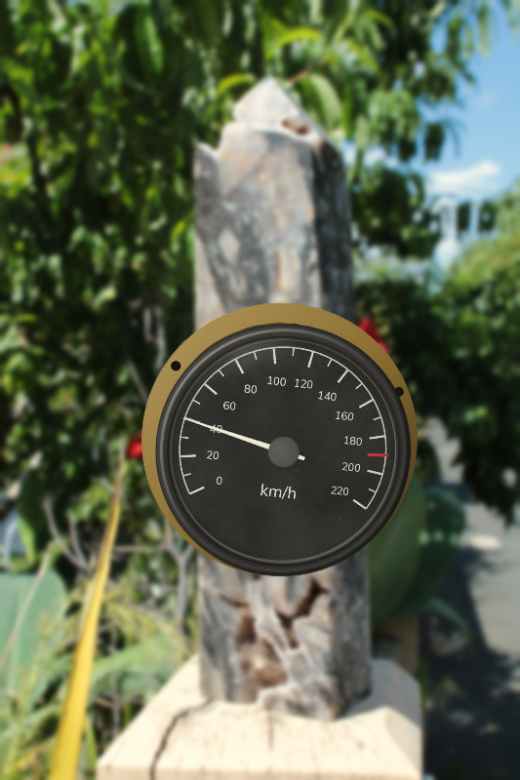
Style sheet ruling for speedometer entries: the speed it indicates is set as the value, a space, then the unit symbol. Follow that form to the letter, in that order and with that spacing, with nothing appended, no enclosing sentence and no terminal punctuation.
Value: 40 km/h
